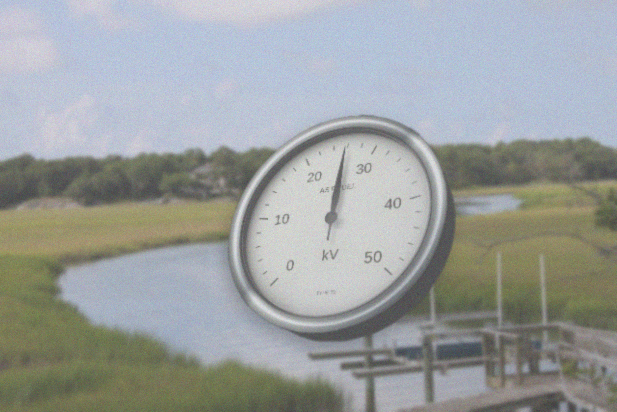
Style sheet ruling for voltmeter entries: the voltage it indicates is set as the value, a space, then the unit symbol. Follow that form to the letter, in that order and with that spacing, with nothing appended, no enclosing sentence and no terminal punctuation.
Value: 26 kV
